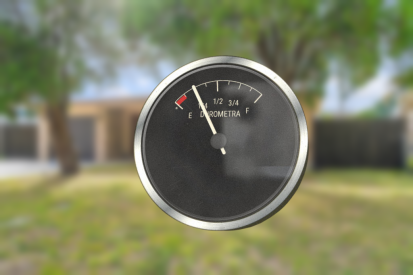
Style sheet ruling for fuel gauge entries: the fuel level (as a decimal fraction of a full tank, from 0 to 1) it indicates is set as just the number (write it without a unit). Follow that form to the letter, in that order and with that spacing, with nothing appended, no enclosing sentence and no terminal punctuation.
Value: 0.25
